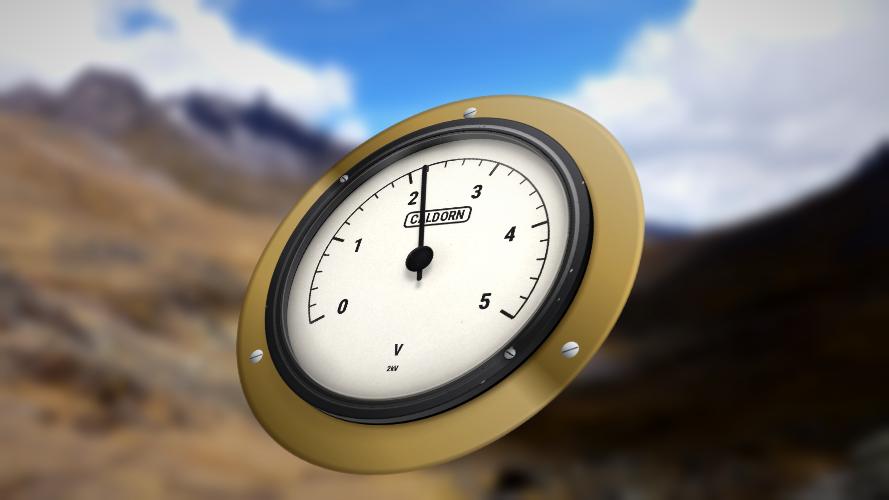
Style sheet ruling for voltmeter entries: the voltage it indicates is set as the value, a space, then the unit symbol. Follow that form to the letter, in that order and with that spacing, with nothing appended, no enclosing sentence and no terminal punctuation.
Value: 2.2 V
